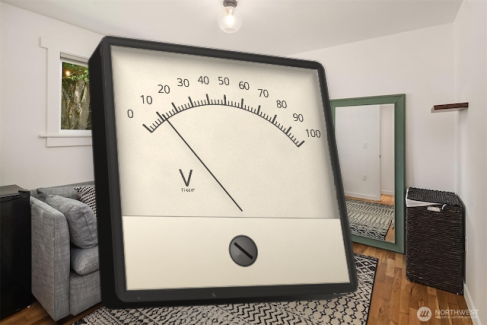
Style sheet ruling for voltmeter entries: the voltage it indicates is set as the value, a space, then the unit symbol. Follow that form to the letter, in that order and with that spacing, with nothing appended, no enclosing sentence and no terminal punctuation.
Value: 10 V
